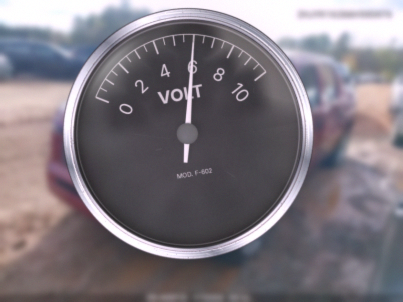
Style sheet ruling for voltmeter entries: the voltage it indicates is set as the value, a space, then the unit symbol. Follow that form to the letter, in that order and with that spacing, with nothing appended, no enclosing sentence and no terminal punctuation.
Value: 6 V
